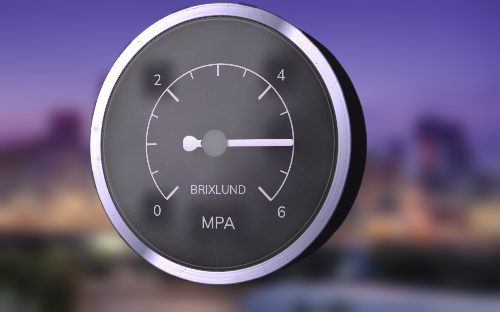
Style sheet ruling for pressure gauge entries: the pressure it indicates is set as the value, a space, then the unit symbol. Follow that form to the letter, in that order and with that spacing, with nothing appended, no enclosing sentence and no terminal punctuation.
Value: 5 MPa
